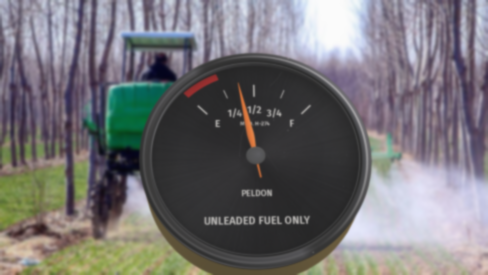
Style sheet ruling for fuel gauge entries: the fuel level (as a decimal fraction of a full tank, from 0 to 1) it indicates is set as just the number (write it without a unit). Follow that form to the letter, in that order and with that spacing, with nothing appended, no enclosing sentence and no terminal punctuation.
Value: 0.375
